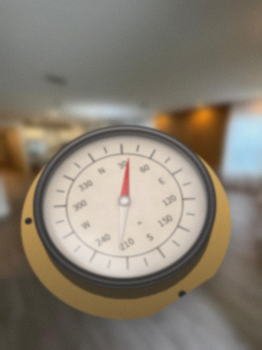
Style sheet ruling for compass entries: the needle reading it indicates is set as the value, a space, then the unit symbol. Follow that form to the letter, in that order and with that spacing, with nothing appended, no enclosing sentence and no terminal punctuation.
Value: 37.5 °
